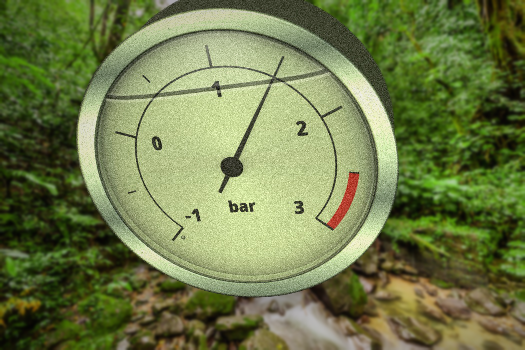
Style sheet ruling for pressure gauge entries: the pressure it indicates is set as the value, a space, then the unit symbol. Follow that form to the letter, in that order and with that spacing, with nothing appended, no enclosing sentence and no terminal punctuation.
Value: 1.5 bar
